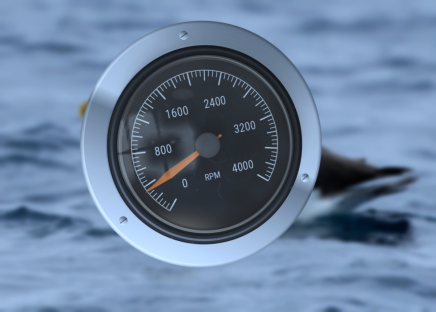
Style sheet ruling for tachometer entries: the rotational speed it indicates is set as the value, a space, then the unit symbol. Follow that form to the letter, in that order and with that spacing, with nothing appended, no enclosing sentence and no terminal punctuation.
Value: 350 rpm
